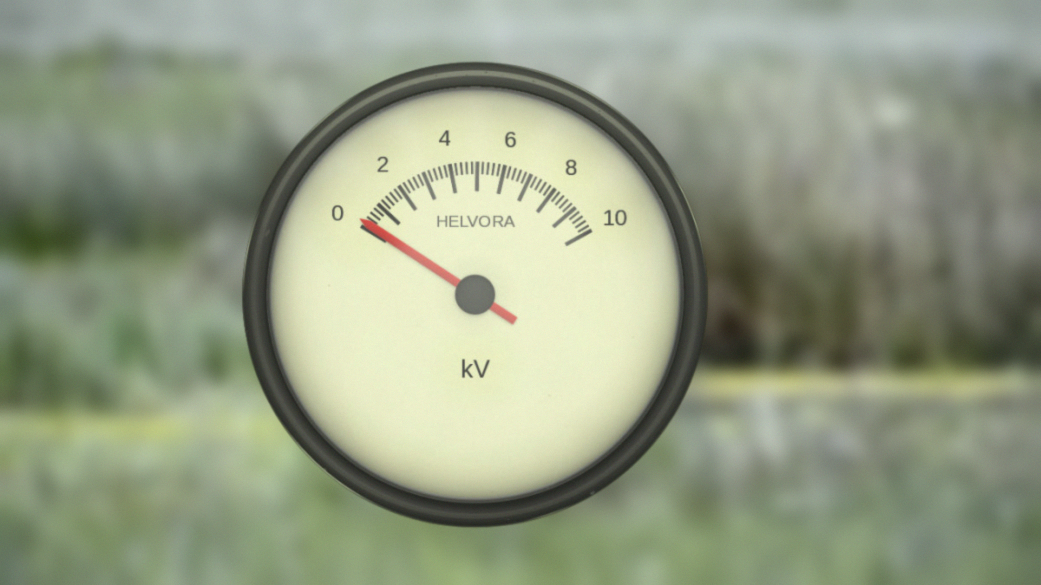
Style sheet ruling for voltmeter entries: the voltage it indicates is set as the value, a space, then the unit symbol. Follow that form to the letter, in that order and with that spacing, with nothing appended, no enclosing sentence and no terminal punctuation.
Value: 0.2 kV
